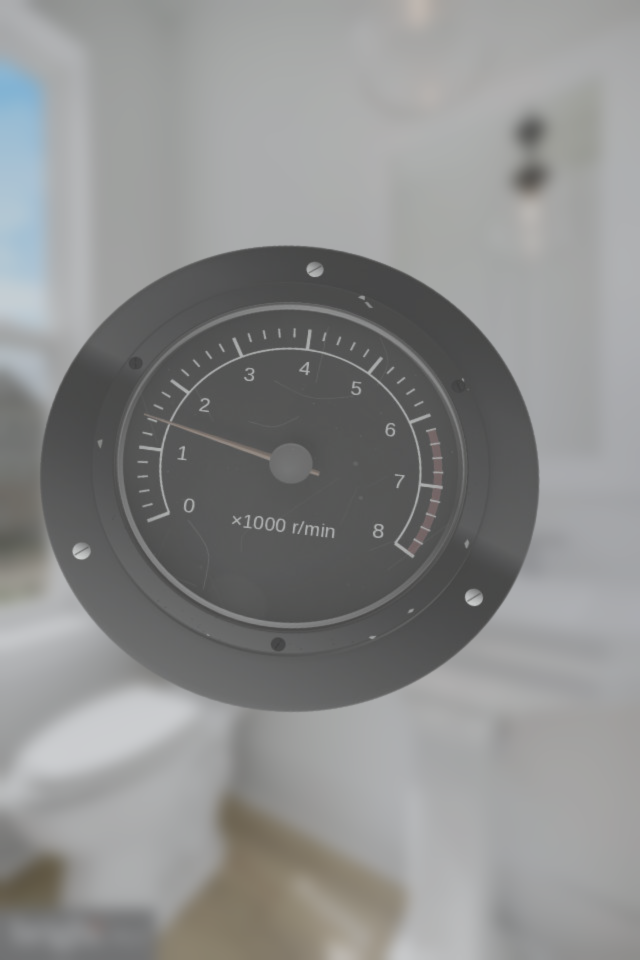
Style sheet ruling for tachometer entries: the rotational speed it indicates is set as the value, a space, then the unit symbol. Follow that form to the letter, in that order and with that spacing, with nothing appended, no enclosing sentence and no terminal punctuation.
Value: 1400 rpm
